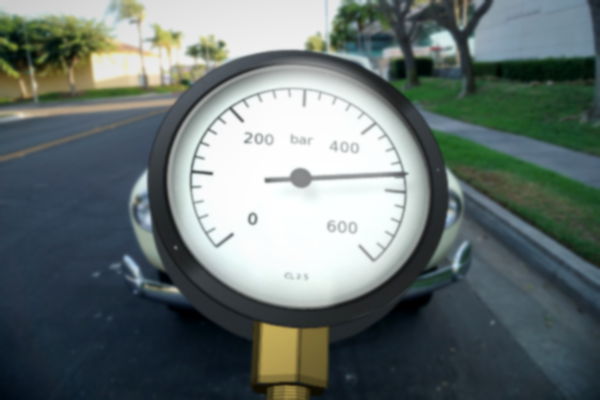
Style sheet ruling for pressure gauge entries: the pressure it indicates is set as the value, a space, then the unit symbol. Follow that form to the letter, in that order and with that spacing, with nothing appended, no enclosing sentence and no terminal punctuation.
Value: 480 bar
